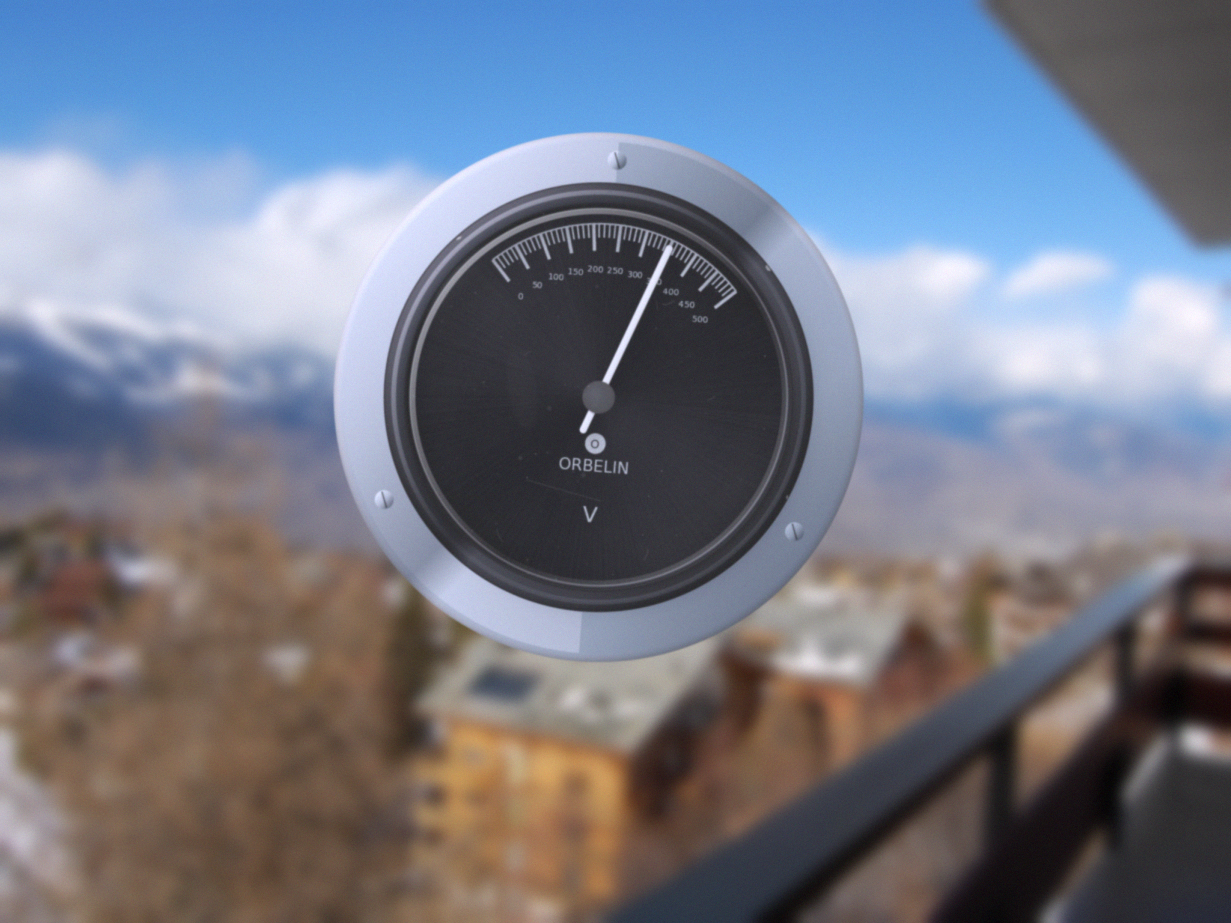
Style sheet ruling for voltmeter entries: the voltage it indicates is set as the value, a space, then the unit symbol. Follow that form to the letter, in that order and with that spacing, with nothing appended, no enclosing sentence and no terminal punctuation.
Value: 350 V
